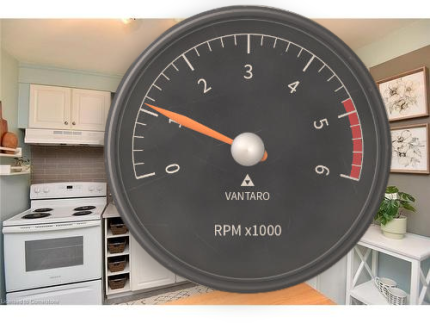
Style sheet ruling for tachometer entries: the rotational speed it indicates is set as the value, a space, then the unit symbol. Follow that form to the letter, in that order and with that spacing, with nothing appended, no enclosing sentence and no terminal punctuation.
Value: 1100 rpm
